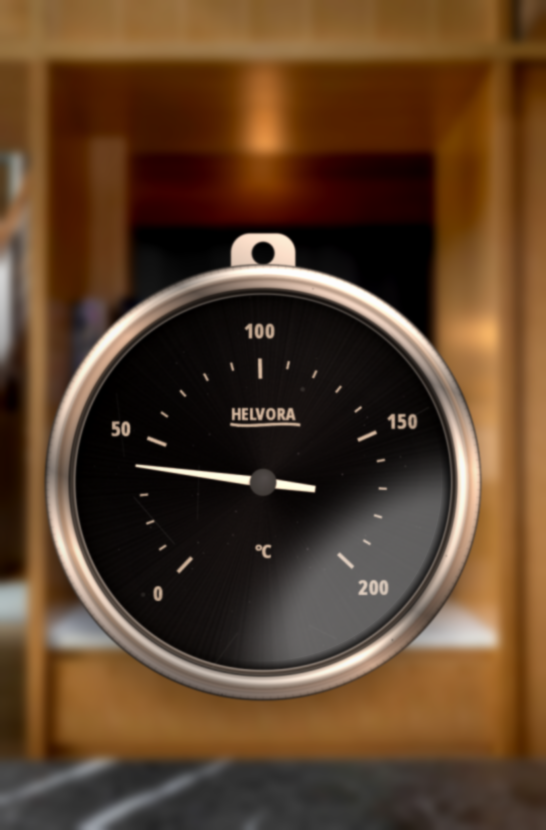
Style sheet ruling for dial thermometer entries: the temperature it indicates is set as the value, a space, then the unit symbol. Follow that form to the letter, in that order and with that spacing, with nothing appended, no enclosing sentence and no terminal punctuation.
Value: 40 °C
